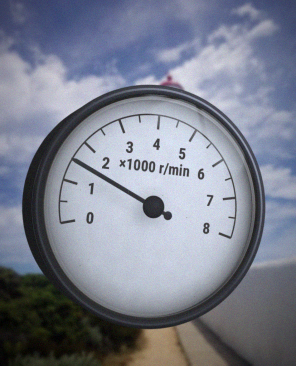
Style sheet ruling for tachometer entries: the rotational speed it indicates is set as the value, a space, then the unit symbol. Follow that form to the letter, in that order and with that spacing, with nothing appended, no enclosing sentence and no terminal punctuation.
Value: 1500 rpm
